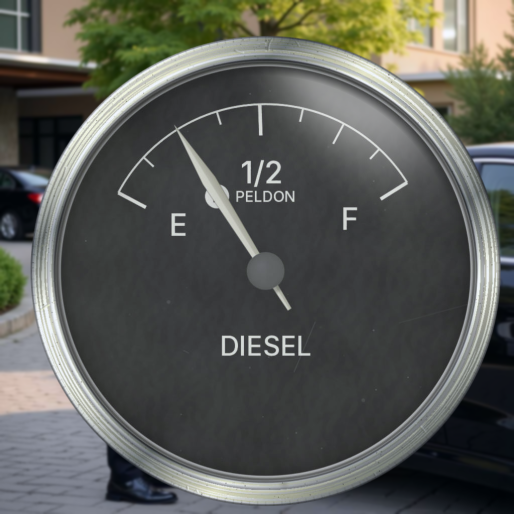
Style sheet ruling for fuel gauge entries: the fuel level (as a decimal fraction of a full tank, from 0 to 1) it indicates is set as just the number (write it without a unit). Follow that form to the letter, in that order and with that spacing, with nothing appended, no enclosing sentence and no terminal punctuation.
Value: 0.25
